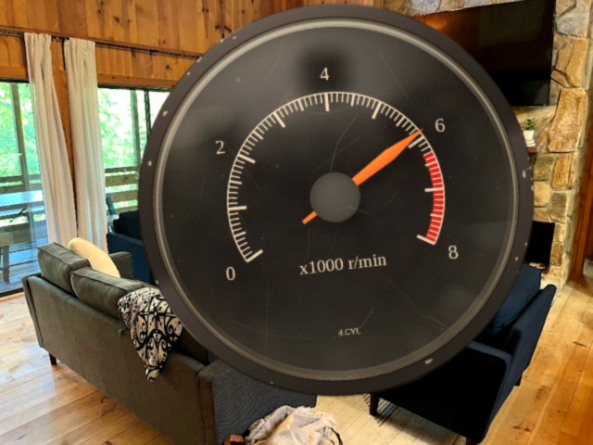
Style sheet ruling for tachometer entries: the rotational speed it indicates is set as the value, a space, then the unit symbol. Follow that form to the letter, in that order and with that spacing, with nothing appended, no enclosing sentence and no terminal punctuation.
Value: 5900 rpm
